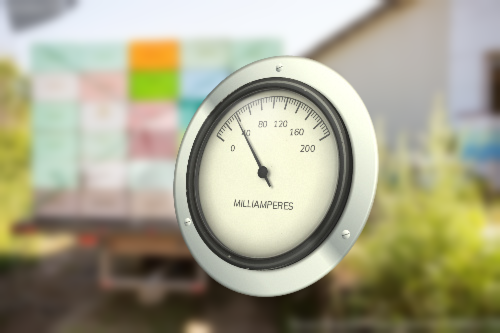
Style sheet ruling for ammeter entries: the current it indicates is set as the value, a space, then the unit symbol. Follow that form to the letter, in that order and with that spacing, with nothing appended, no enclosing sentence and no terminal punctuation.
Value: 40 mA
